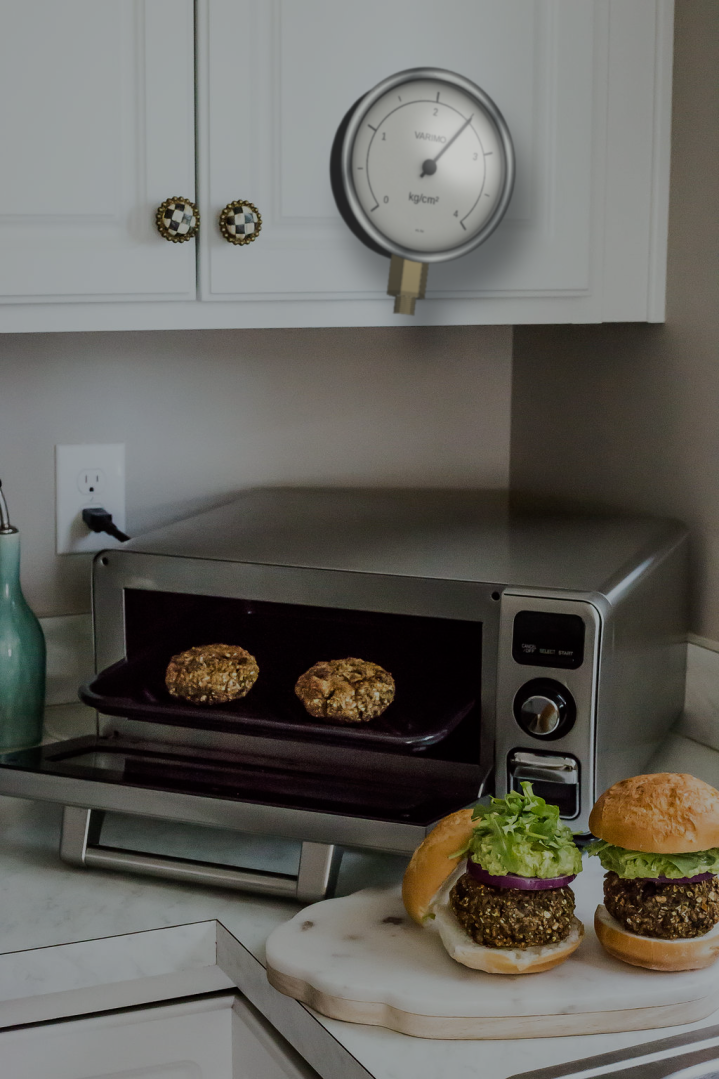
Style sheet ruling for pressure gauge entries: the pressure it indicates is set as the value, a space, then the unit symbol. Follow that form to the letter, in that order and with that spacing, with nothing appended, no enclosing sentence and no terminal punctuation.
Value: 2.5 kg/cm²
